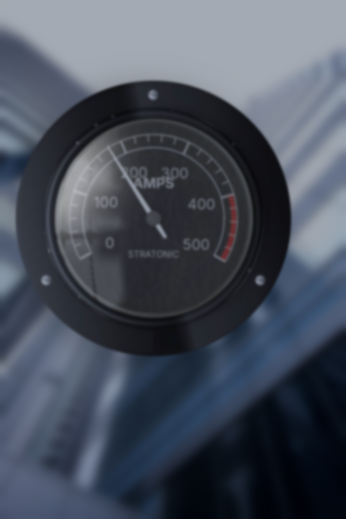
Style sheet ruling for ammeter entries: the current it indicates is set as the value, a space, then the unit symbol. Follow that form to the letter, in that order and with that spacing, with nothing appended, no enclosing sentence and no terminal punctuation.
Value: 180 A
